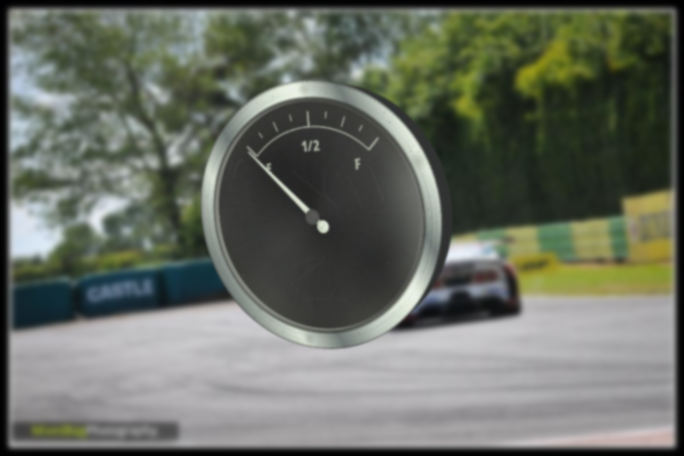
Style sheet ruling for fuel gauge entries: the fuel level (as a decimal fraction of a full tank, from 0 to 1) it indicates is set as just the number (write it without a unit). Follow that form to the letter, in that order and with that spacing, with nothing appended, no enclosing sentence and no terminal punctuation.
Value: 0
